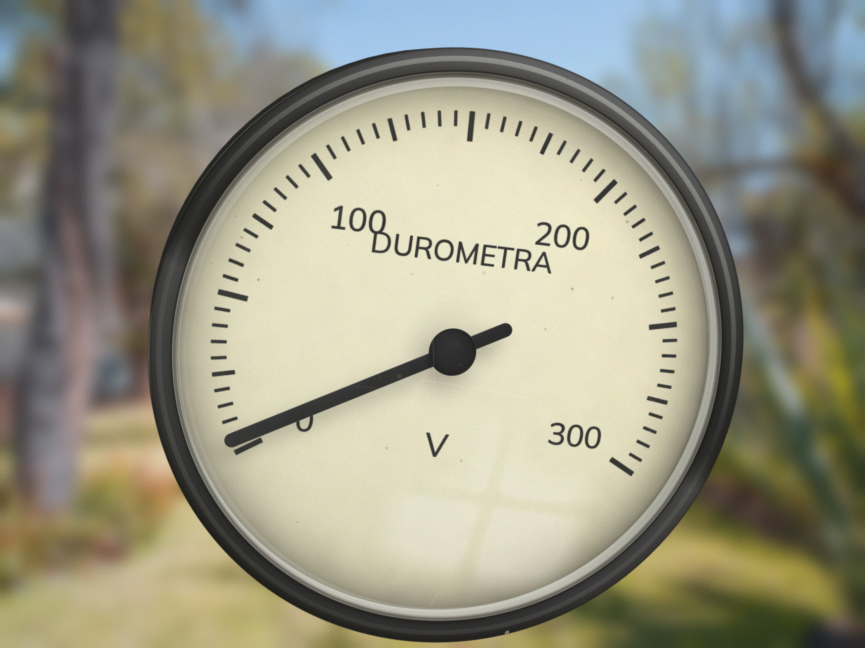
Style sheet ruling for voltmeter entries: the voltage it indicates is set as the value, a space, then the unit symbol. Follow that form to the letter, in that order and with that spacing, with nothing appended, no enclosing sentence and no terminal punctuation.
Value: 5 V
